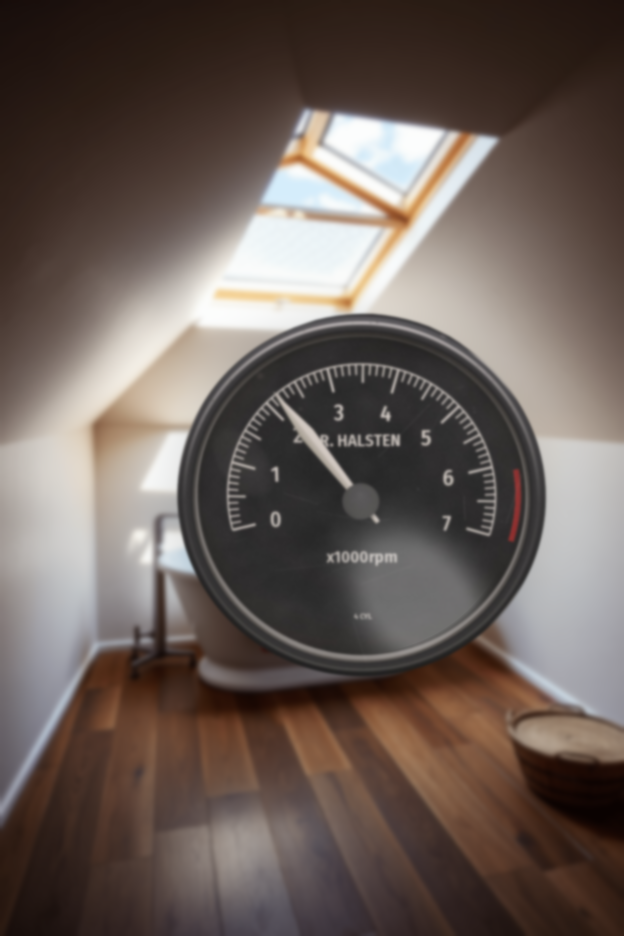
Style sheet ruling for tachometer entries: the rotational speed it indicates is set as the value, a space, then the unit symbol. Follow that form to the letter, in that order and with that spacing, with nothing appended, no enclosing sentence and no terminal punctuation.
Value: 2200 rpm
